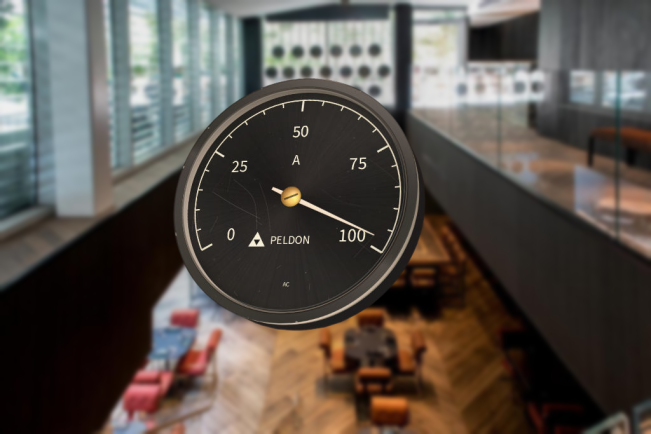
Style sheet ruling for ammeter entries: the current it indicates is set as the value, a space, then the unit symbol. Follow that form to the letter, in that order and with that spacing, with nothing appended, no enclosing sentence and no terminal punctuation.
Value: 97.5 A
